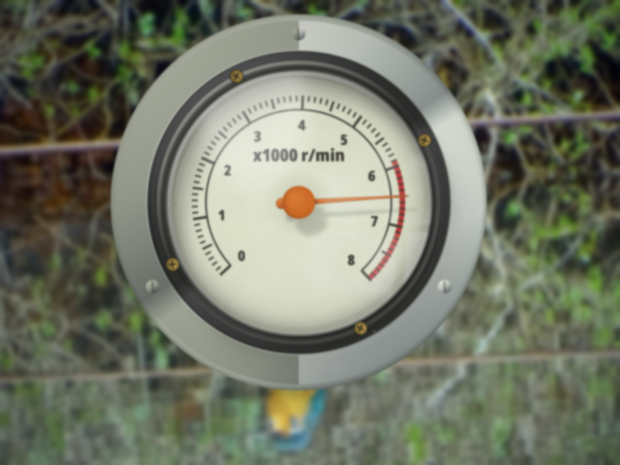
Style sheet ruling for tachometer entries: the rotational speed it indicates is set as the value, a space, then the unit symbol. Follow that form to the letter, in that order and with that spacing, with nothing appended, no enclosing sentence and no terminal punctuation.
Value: 6500 rpm
